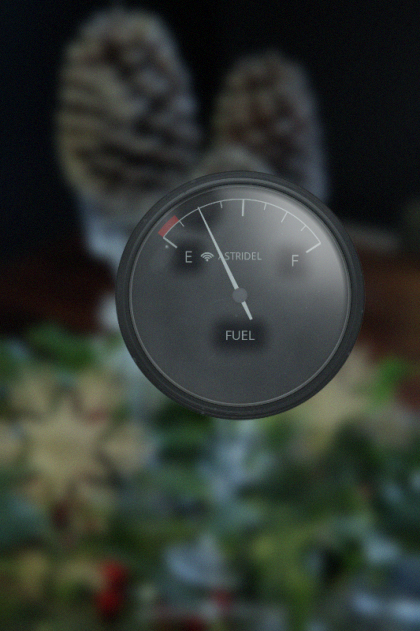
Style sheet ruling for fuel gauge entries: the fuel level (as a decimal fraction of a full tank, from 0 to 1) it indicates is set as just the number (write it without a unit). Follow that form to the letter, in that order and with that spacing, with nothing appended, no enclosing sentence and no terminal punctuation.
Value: 0.25
